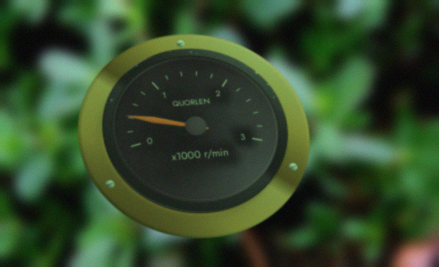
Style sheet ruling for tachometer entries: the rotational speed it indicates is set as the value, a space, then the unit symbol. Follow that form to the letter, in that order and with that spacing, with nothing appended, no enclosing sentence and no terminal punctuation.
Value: 400 rpm
